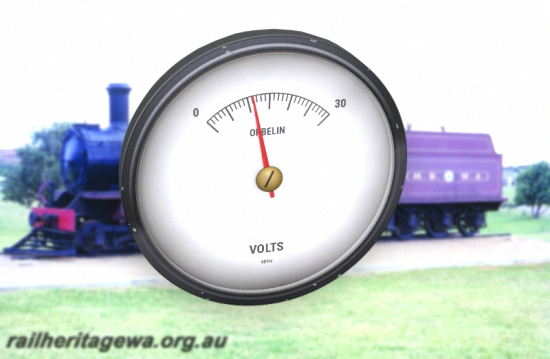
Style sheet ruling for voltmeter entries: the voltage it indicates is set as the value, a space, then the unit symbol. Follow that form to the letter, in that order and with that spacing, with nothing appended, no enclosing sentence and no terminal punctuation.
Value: 11 V
